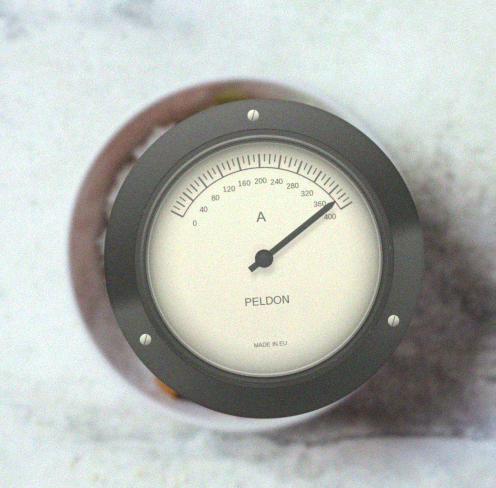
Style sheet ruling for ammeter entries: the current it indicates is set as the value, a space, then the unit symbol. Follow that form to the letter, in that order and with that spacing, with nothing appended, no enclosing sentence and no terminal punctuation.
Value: 380 A
